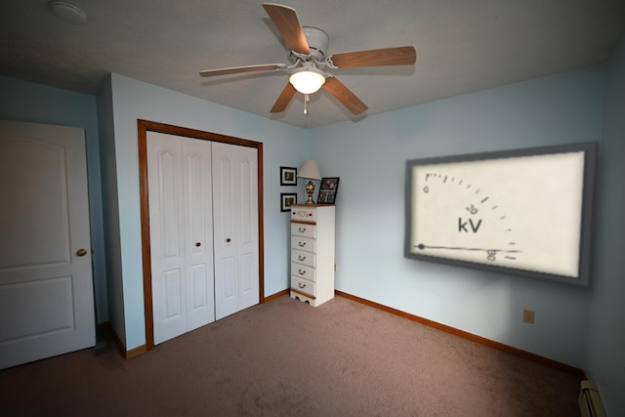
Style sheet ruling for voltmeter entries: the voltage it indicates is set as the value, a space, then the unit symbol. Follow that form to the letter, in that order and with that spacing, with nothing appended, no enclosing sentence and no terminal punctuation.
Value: 29 kV
